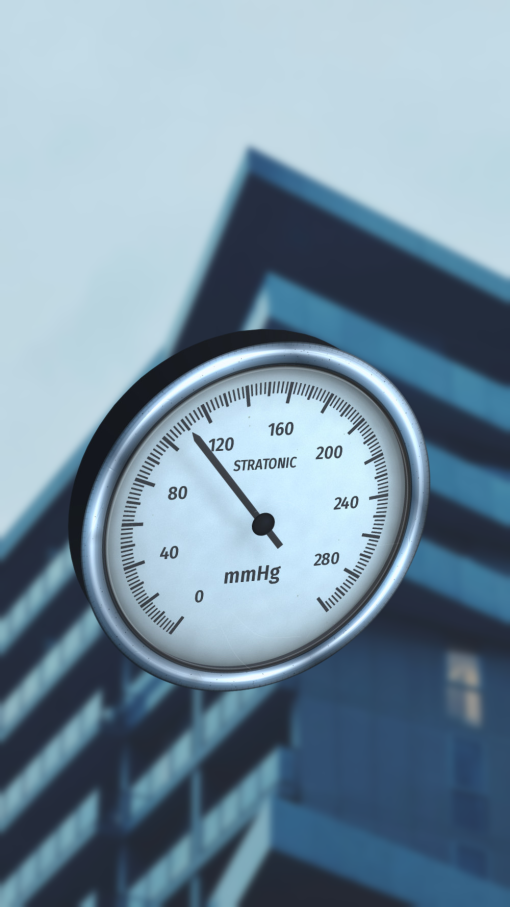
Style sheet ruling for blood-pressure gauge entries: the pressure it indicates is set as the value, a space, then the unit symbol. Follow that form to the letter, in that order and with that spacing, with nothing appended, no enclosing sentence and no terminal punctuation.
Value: 110 mmHg
